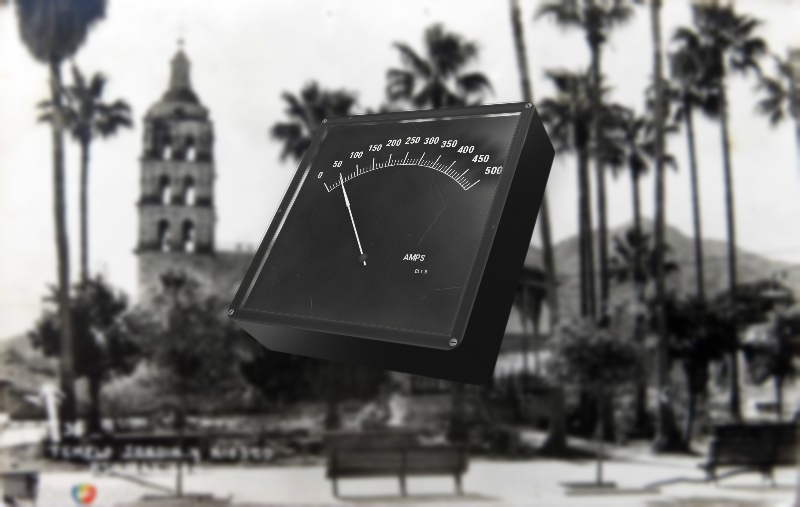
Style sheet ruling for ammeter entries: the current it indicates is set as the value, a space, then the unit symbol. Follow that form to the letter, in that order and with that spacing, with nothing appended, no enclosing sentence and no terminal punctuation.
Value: 50 A
